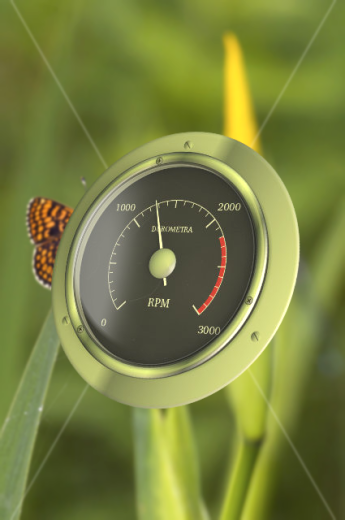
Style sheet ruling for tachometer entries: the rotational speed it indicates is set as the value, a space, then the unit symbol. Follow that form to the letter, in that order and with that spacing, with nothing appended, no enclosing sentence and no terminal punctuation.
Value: 1300 rpm
